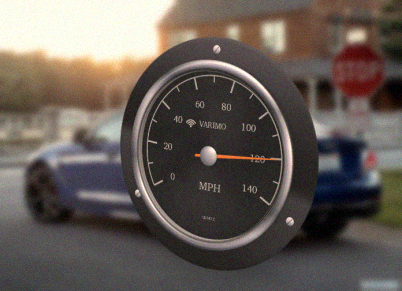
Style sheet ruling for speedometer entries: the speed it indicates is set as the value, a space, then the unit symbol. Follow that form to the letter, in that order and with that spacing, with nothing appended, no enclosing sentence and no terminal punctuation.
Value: 120 mph
